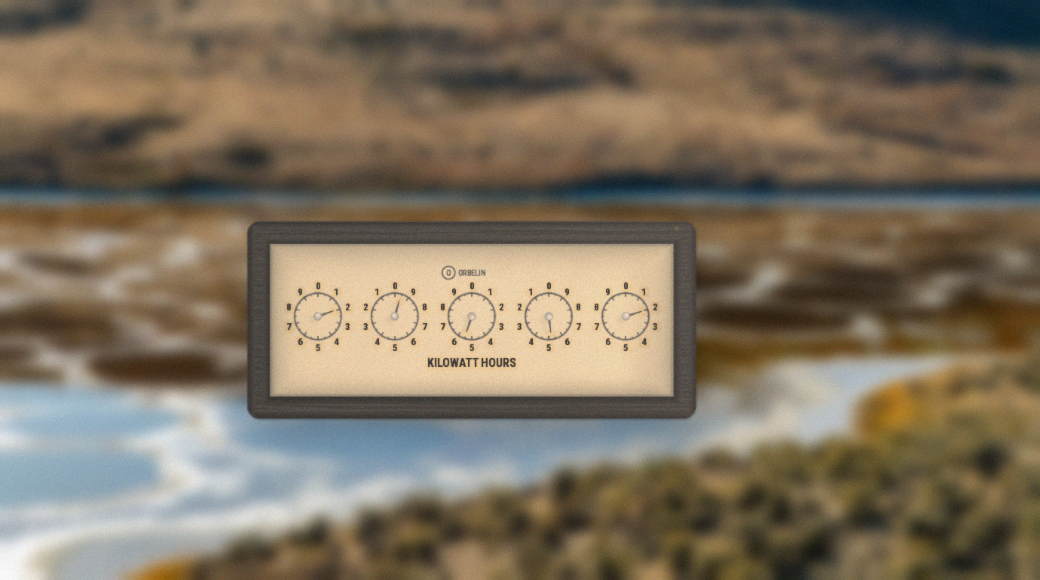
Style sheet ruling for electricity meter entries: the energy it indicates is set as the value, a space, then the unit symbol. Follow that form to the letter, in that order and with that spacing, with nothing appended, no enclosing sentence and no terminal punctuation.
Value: 19552 kWh
